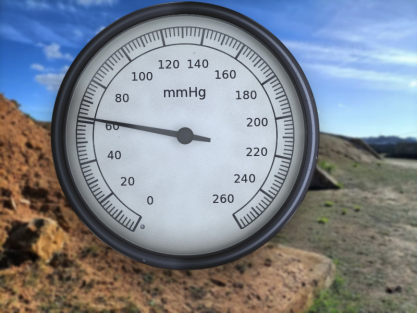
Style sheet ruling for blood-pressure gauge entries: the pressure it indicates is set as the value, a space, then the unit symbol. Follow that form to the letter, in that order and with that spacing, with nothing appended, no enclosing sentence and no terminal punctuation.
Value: 62 mmHg
